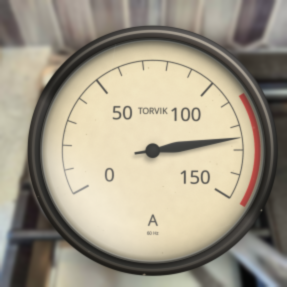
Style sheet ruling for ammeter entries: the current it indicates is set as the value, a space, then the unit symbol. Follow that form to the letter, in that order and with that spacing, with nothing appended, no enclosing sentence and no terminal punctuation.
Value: 125 A
